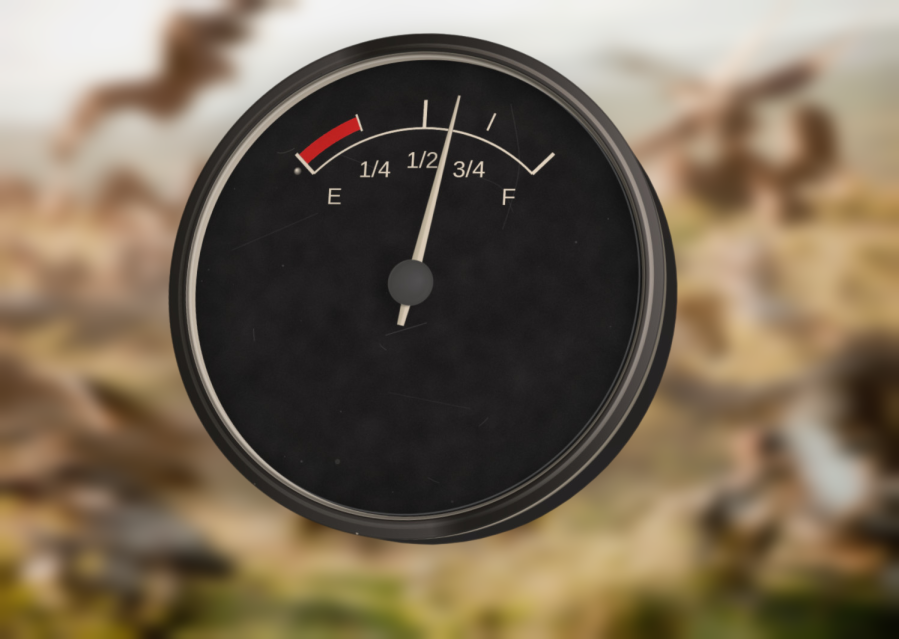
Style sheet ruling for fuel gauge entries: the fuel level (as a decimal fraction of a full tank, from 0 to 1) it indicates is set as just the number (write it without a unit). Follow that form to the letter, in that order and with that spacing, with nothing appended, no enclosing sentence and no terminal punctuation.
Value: 0.625
